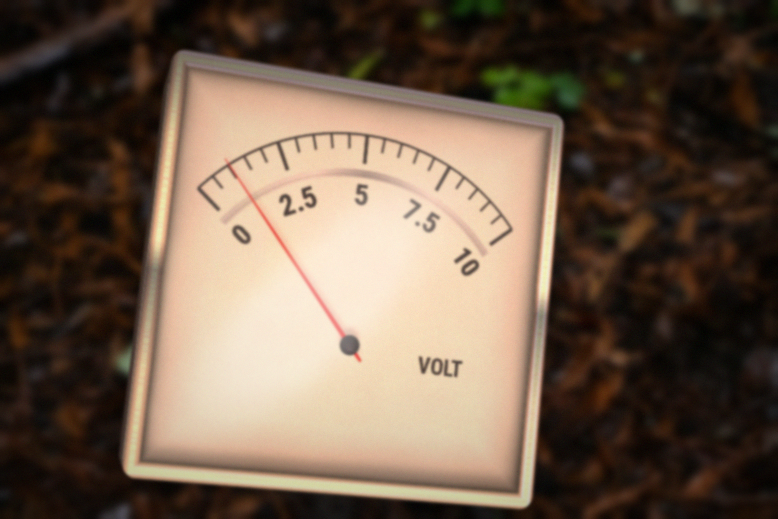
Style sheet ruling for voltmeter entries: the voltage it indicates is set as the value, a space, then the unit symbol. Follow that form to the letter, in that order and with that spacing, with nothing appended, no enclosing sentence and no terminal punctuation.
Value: 1 V
